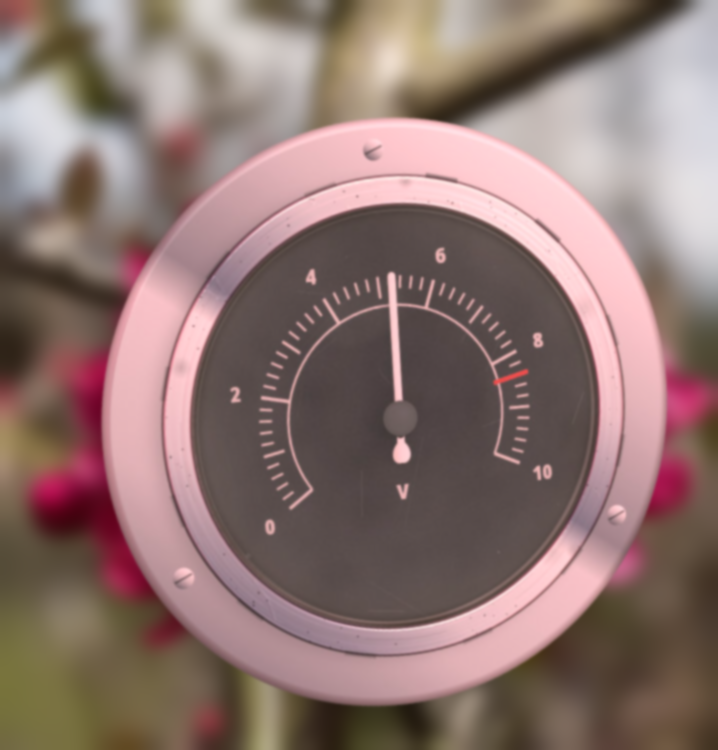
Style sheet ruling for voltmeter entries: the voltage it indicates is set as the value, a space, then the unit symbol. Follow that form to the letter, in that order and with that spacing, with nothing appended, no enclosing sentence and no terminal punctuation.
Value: 5.2 V
